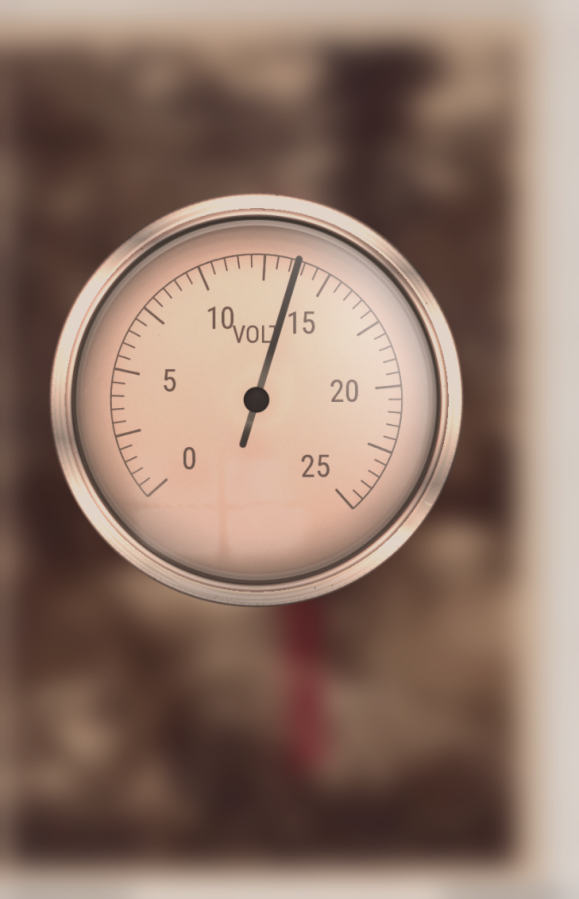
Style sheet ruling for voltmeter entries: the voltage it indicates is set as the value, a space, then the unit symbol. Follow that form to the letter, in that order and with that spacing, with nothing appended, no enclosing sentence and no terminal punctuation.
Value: 13.75 V
